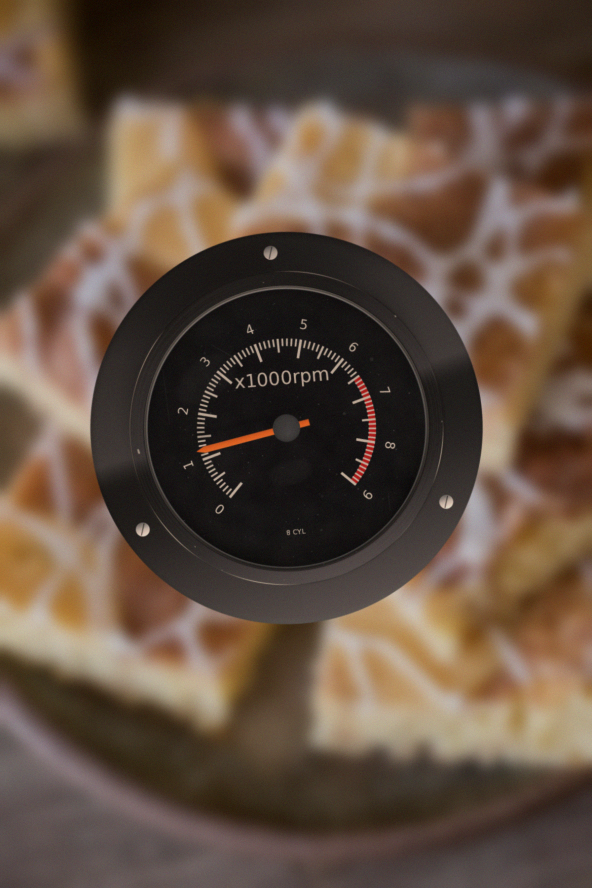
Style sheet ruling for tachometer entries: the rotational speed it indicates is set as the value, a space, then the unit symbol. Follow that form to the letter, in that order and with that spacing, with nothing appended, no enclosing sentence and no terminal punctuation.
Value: 1200 rpm
